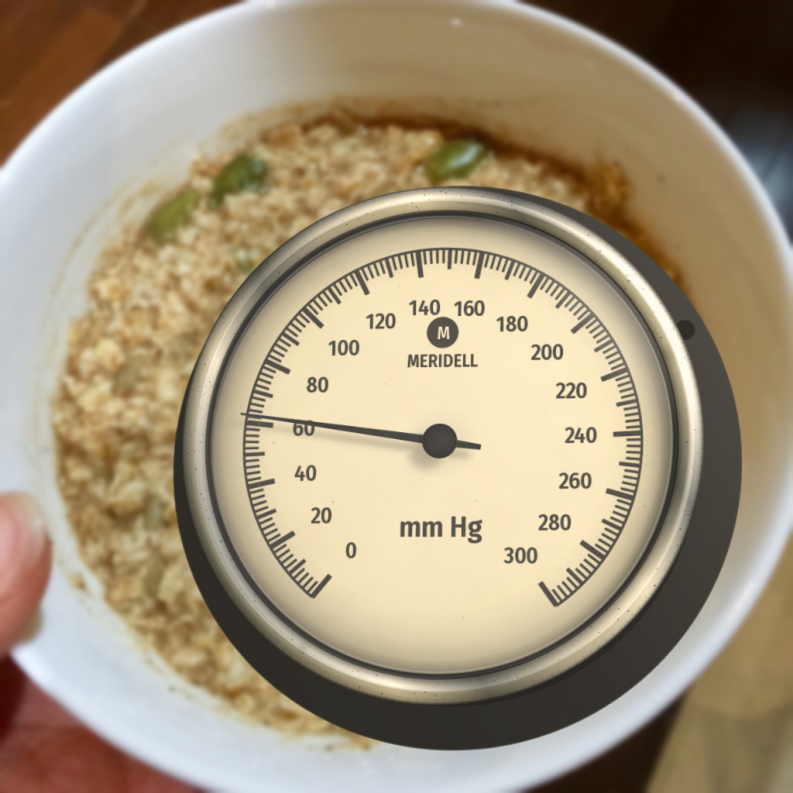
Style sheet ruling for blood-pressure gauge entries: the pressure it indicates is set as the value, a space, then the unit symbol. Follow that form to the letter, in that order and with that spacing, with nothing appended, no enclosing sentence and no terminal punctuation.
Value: 62 mmHg
